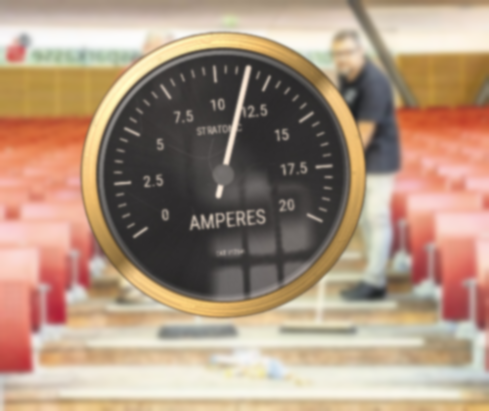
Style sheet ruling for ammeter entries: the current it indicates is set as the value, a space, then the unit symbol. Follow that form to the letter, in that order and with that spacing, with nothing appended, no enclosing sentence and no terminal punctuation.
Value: 11.5 A
